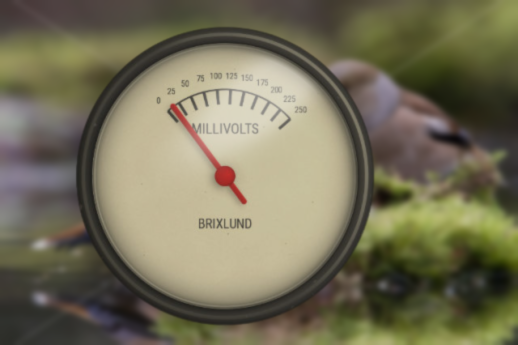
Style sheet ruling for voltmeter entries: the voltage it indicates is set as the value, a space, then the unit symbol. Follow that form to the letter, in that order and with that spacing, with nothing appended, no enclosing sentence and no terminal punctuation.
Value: 12.5 mV
